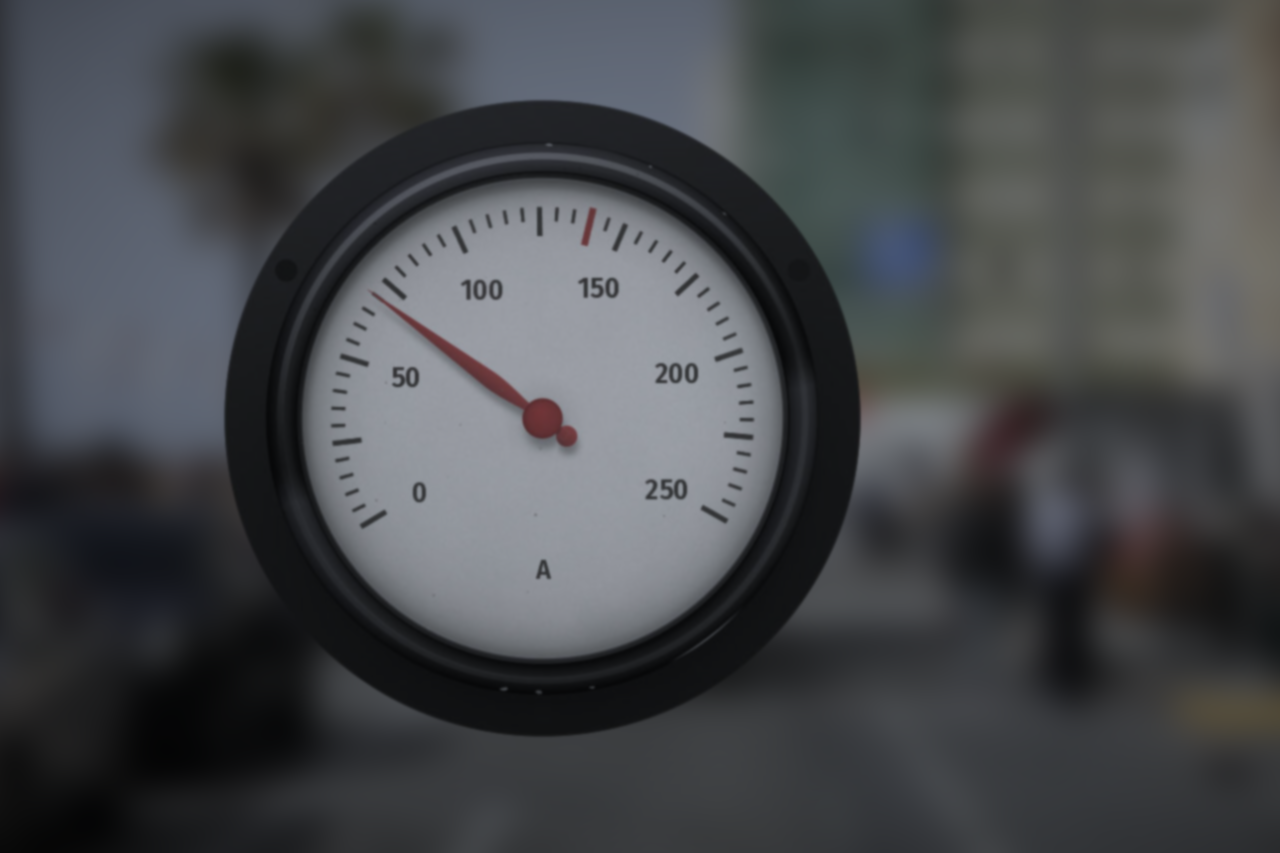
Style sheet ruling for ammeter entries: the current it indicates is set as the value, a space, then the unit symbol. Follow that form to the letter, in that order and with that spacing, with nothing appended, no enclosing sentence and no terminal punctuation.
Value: 70 A
